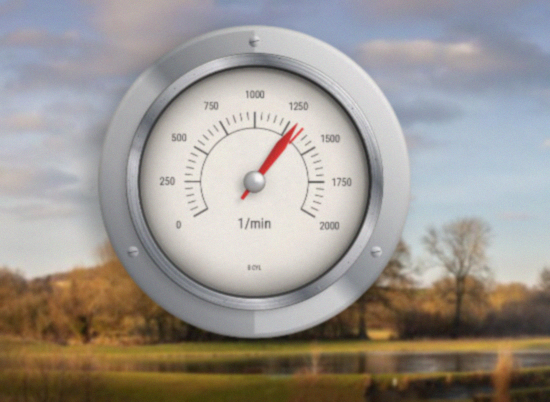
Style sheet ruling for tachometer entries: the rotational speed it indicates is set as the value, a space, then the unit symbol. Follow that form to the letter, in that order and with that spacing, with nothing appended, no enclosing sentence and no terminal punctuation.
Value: 1300 rpm
